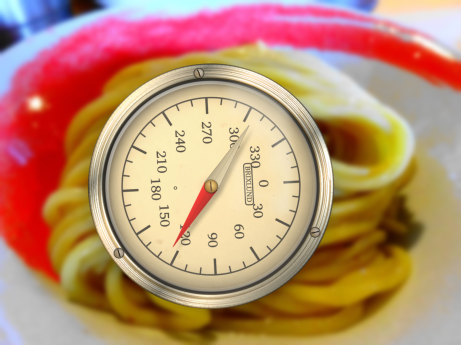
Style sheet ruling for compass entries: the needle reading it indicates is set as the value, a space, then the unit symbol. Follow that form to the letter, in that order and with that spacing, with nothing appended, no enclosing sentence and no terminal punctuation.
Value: 125 °
